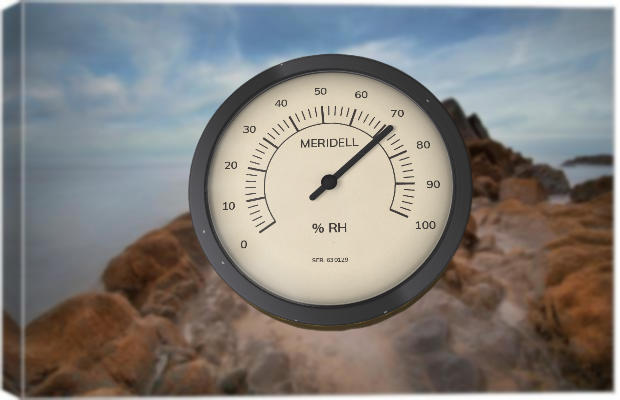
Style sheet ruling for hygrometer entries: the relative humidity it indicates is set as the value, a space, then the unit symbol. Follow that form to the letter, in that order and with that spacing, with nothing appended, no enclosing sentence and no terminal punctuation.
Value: 72 %
